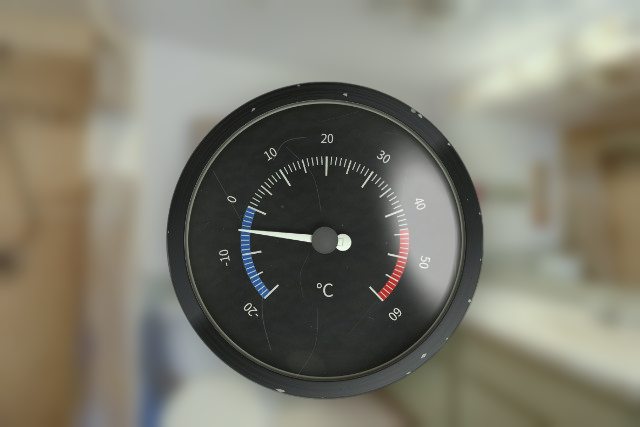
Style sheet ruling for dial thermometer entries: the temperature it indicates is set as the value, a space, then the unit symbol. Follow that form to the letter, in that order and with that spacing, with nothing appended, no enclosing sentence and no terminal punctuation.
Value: -5 °C
